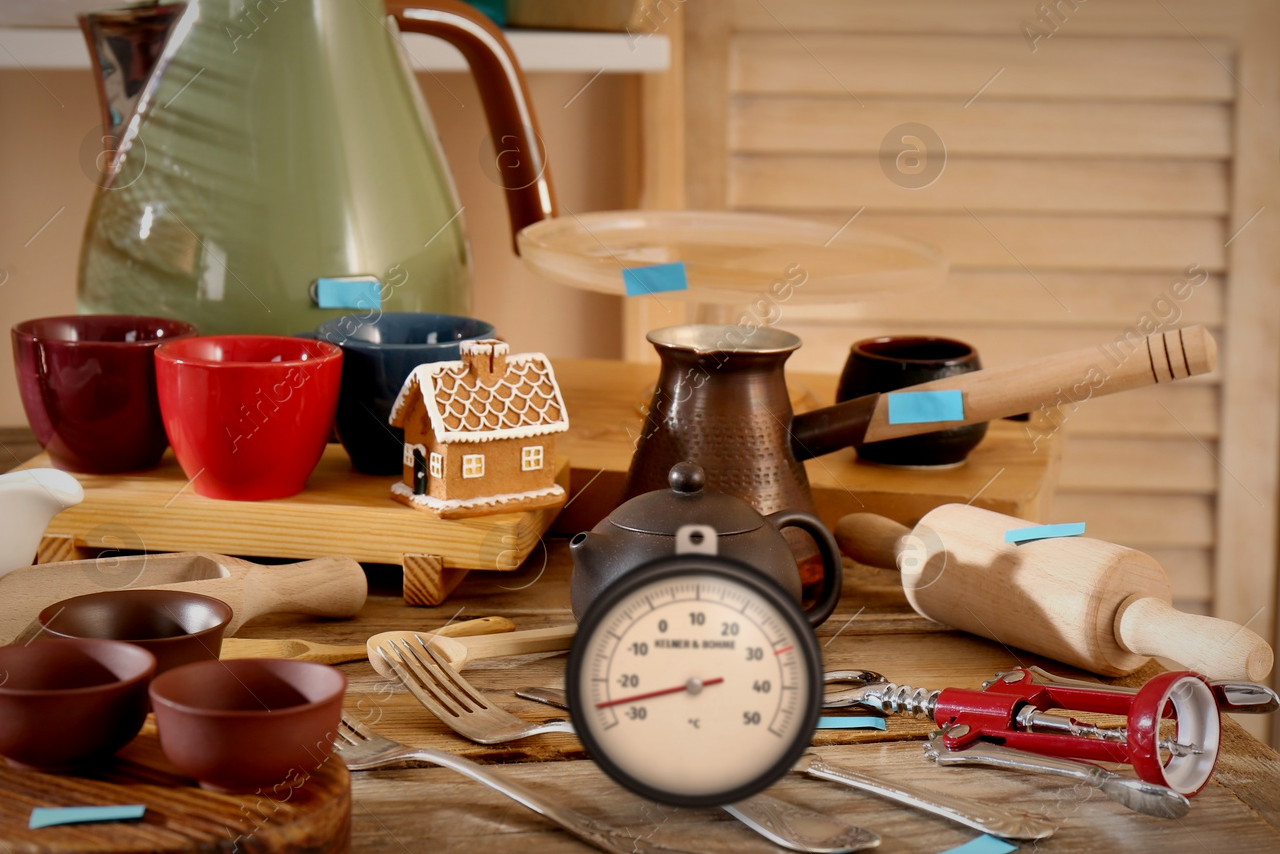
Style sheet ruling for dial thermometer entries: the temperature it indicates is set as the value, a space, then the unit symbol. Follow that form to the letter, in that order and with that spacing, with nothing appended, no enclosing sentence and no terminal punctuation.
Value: -25 °C
